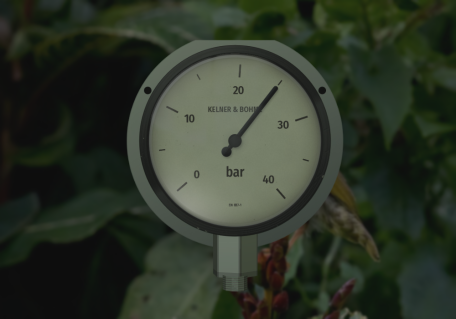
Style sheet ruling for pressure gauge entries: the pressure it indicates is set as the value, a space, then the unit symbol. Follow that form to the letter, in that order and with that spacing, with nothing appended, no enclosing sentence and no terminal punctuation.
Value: 25 bar
